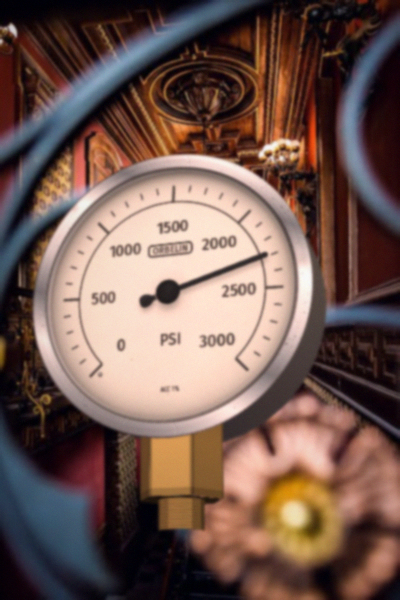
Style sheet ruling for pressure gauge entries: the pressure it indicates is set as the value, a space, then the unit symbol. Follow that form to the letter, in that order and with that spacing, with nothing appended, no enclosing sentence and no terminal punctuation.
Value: 2300 psi
